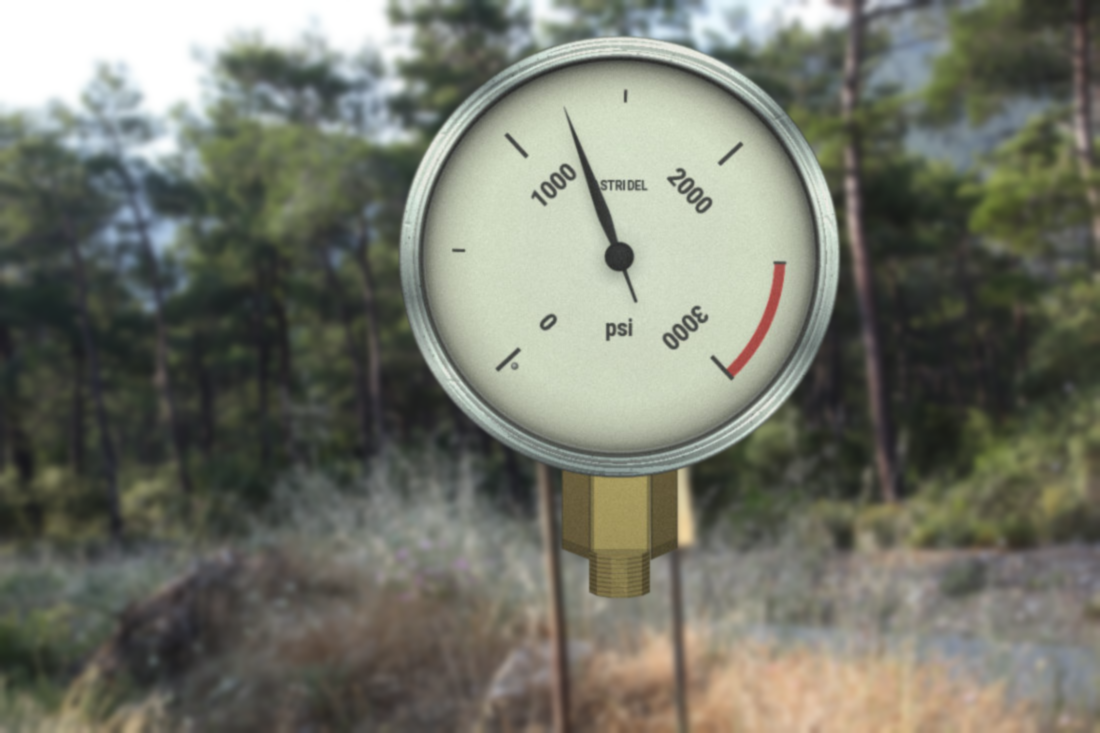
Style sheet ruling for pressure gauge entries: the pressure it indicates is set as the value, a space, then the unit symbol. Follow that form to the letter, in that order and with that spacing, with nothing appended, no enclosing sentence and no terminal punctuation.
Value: 1250 psi
